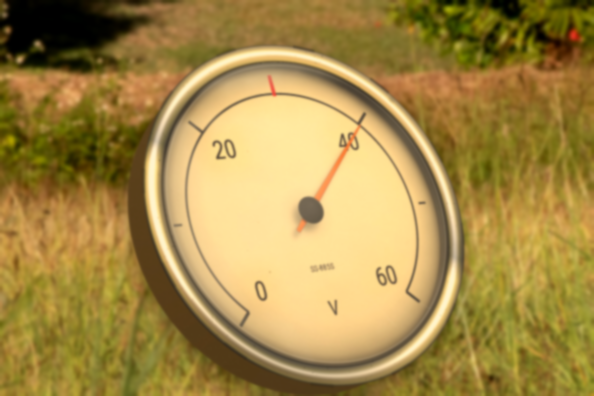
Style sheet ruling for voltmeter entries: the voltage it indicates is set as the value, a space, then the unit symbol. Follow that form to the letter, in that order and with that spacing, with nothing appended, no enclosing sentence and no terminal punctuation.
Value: 40 V
